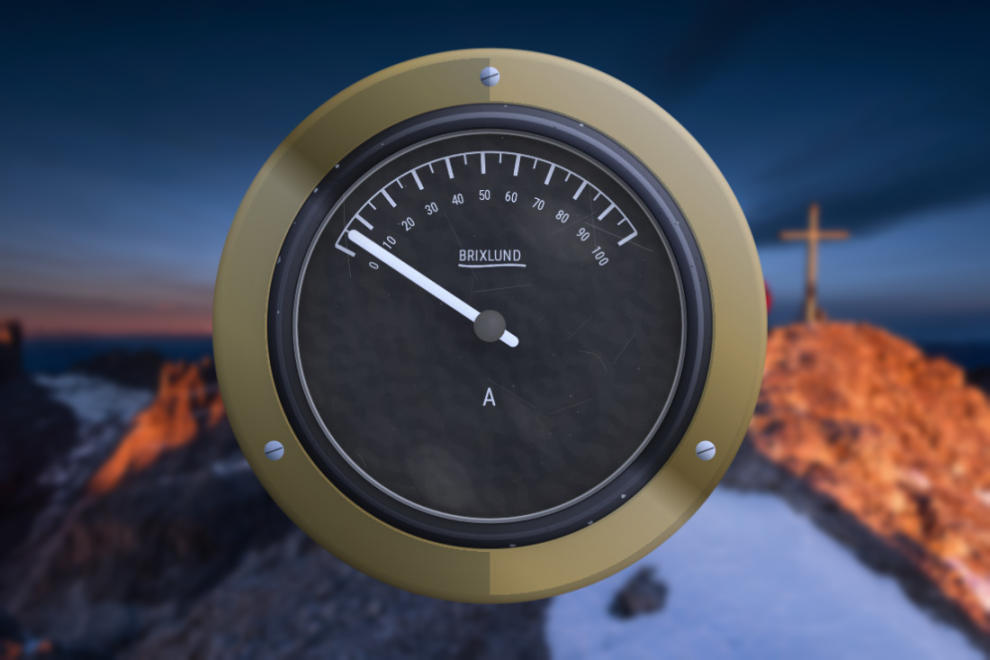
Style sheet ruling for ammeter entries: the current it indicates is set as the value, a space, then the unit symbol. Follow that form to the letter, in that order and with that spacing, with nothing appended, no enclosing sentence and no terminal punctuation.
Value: 5 A
